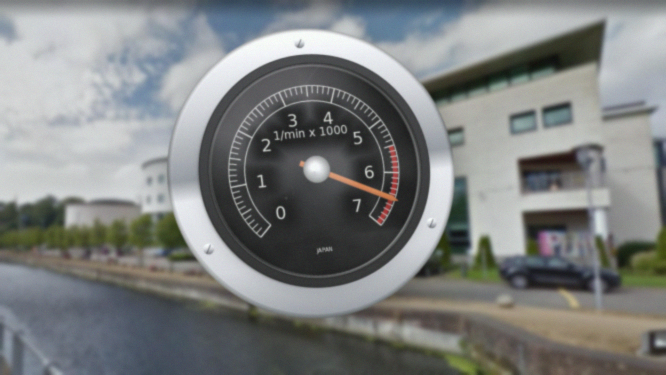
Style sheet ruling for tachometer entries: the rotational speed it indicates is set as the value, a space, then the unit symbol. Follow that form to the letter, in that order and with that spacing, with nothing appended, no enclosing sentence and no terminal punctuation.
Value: 6500 rpm
